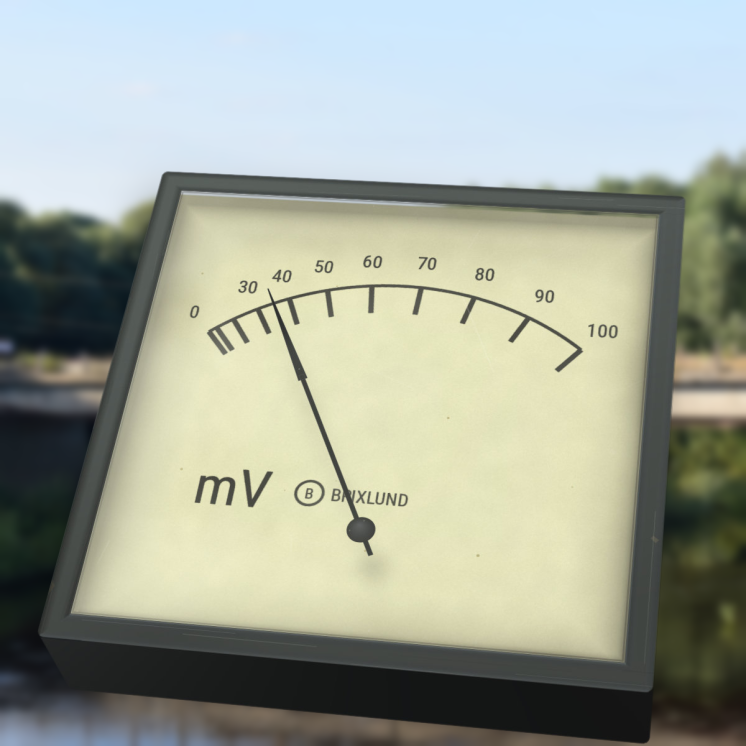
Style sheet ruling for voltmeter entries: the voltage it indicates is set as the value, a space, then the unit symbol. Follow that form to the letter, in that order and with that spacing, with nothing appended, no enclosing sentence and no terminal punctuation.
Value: 35 mV
